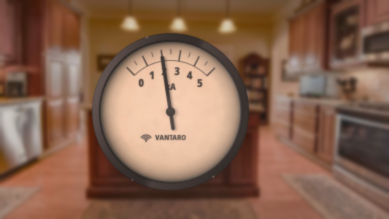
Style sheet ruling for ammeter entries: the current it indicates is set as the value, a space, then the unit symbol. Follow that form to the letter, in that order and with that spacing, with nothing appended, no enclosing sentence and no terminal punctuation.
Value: 2 kA
